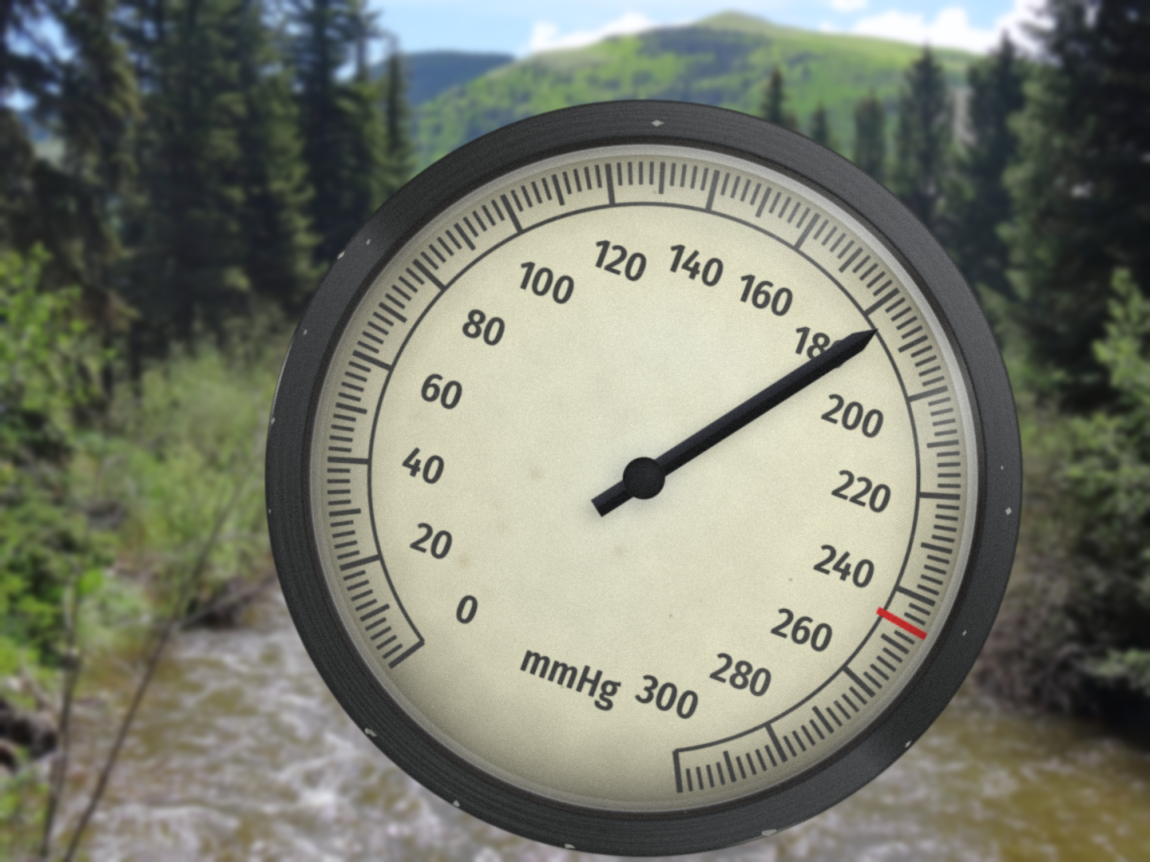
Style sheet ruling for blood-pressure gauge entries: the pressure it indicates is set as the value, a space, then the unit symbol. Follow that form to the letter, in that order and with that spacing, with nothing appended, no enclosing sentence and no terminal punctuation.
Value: 184 mmHg
